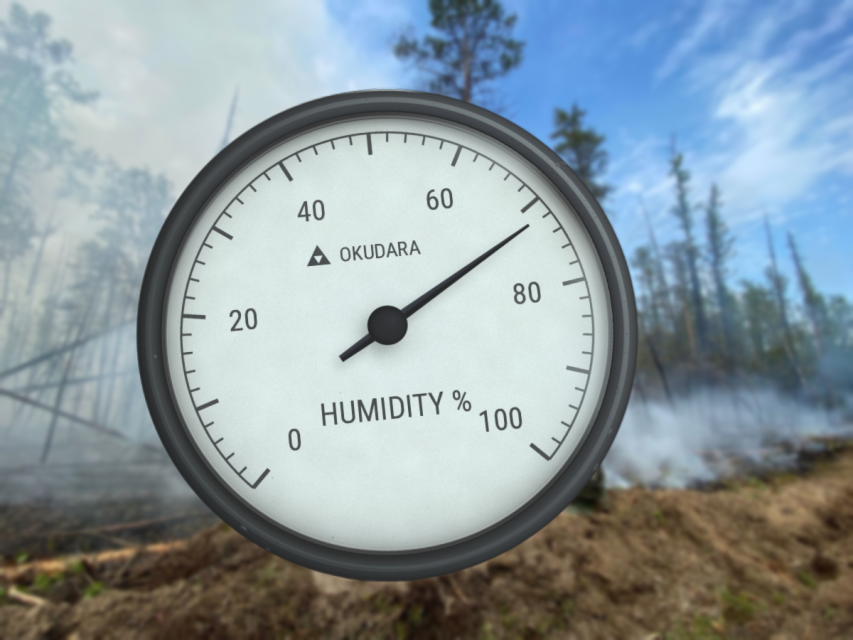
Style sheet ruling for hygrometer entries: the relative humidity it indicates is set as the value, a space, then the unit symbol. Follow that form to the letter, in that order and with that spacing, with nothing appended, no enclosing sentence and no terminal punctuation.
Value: 72 %
